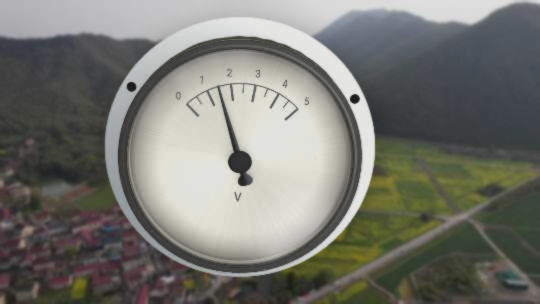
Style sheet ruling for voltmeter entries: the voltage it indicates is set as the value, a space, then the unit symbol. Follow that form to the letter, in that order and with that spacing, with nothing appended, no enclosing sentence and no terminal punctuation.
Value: 1.5 V
